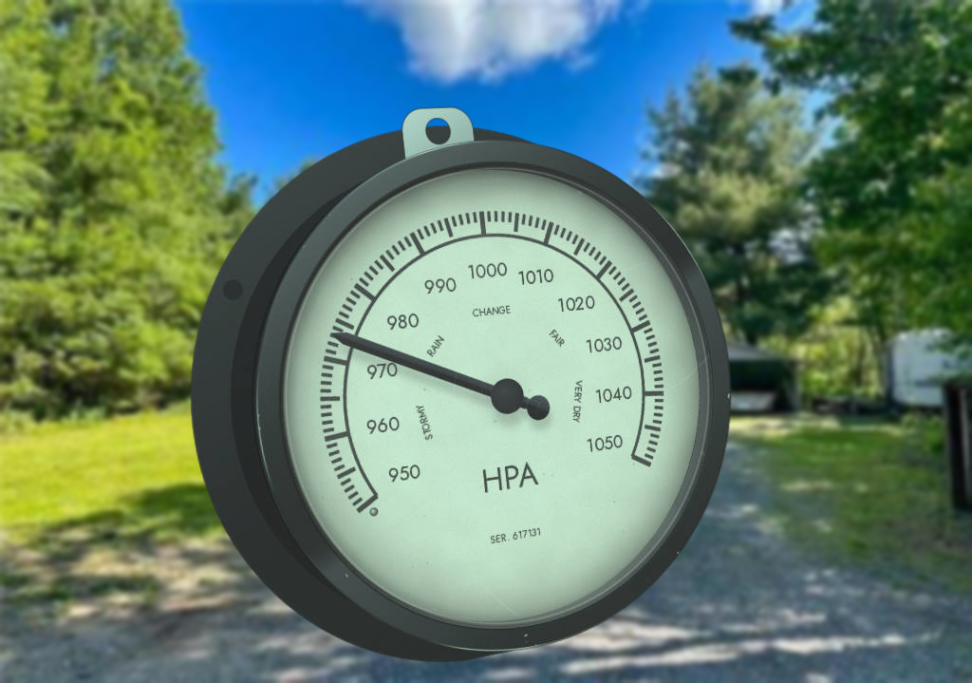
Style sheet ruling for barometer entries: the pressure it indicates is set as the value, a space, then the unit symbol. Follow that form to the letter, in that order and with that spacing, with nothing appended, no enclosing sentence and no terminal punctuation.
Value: 973 hPa
